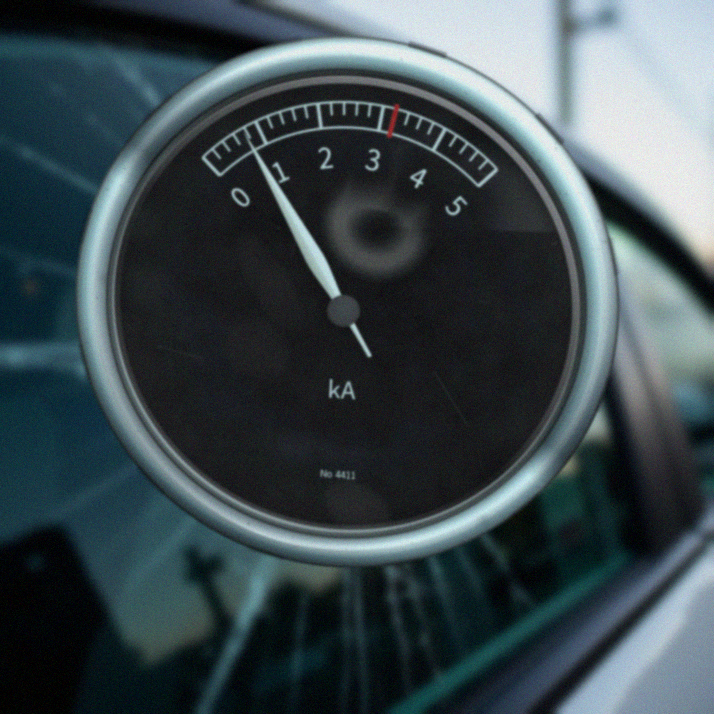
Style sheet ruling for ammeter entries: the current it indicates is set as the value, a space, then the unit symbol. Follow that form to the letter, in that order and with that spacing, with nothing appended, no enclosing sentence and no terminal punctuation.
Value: 0.8 kA
